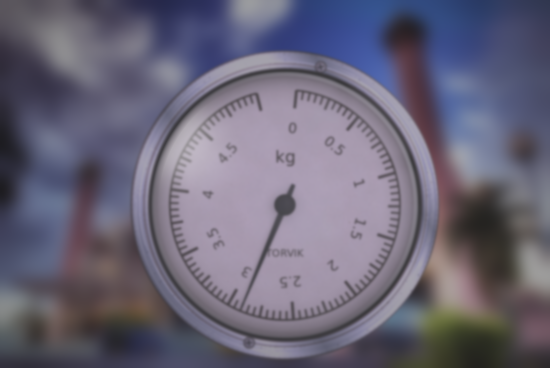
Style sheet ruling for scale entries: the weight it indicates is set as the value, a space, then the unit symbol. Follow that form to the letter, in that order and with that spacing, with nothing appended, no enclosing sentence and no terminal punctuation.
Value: 2.9 kg
